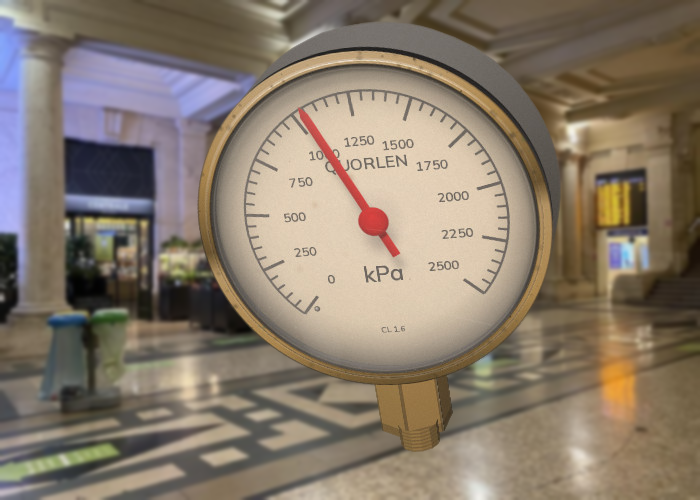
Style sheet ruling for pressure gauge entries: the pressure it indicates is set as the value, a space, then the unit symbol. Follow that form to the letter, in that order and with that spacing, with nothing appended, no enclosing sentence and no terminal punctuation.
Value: 1050 kPa
